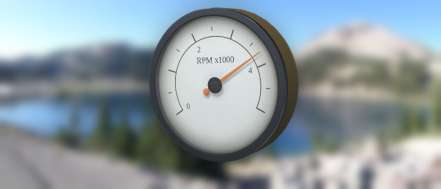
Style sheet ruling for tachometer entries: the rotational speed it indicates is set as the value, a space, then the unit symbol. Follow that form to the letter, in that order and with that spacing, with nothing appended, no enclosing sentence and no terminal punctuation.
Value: 3750 rpm
